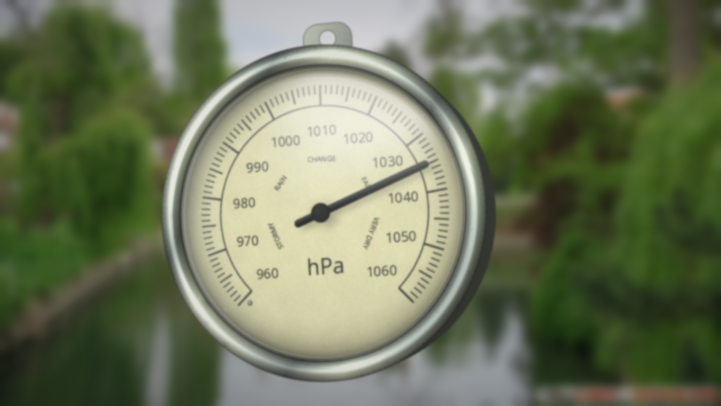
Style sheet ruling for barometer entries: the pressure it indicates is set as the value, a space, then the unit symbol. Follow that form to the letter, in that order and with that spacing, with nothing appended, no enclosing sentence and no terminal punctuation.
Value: 1035 hPa
